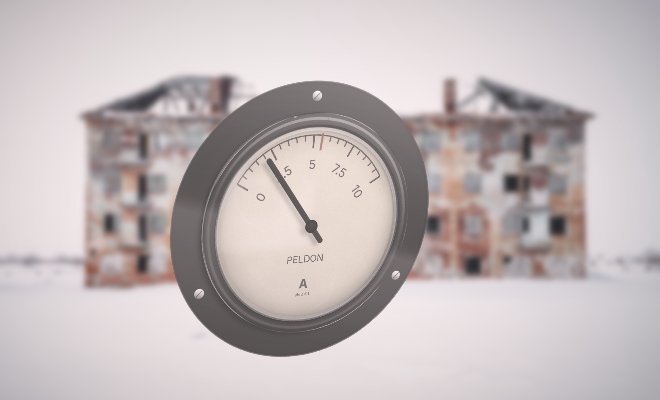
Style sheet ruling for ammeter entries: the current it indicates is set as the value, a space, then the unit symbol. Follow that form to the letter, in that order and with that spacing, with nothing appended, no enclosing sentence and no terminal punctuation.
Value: 2 A
